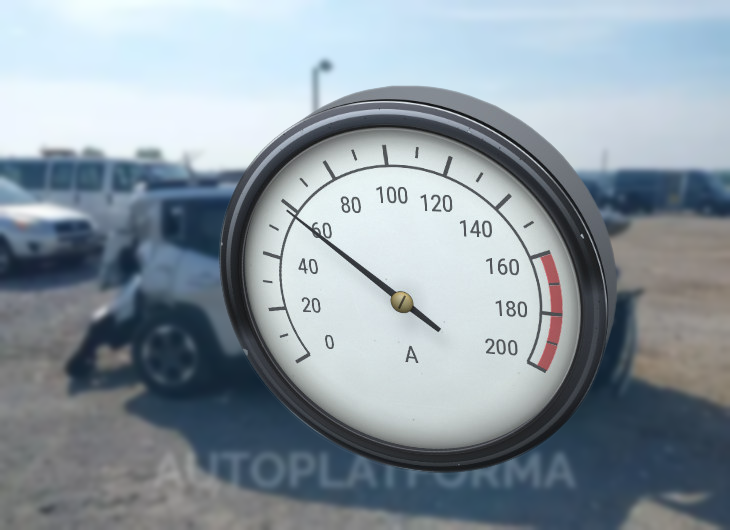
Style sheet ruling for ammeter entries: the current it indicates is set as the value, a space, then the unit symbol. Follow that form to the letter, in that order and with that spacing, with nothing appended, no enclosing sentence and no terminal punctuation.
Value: 60 A
